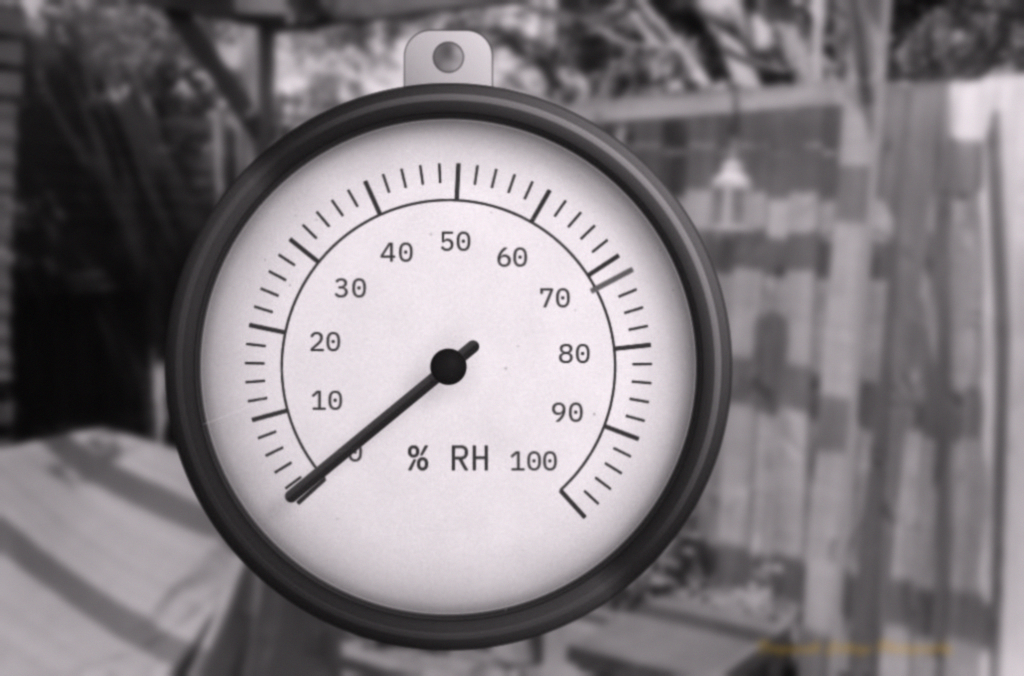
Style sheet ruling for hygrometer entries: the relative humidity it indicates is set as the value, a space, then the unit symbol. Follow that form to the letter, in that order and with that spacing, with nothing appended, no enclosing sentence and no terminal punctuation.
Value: 1 %
